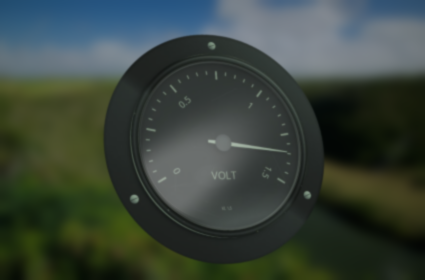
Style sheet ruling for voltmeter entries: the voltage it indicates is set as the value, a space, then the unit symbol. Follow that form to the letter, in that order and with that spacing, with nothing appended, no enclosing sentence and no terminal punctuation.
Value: 1.35 V
